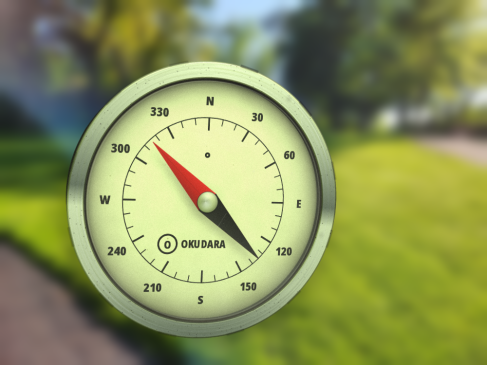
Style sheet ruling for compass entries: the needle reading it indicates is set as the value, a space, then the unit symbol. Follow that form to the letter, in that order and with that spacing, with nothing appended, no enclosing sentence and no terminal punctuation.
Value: 315 °
